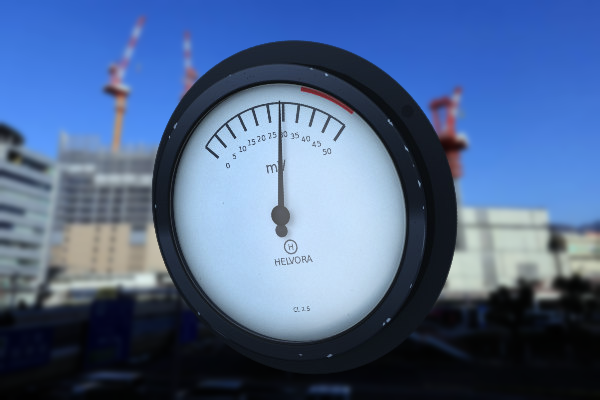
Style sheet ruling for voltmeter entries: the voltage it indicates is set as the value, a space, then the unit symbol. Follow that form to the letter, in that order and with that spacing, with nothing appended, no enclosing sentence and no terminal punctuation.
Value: 30 mV
